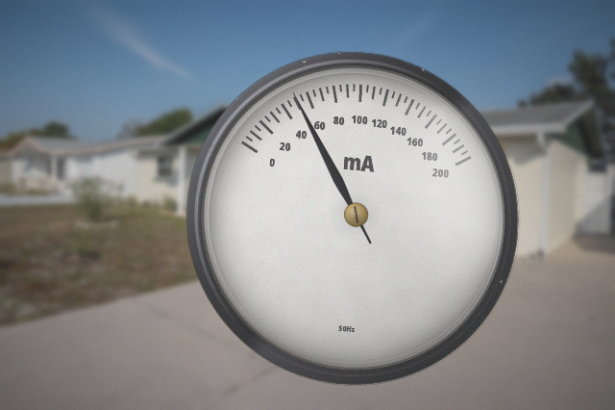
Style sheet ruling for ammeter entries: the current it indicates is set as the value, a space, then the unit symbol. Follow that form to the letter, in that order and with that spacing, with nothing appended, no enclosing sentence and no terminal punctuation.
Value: 50 mA
